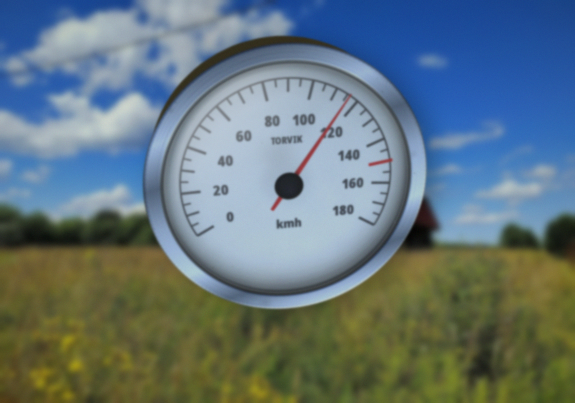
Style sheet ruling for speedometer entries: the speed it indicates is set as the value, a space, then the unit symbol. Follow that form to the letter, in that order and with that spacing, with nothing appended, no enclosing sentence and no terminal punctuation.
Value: 115 km/h
